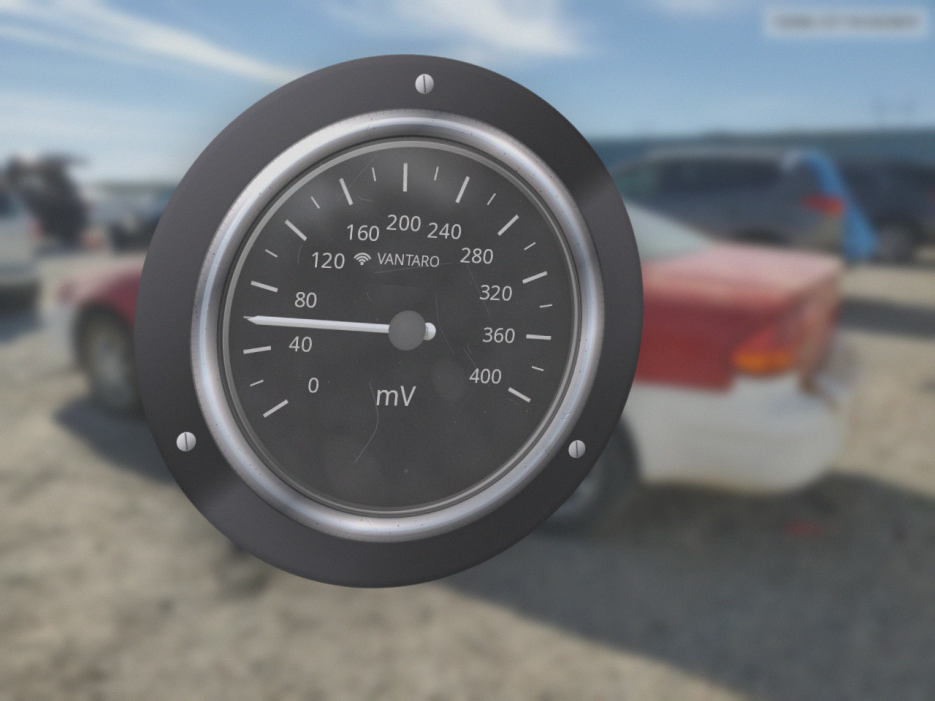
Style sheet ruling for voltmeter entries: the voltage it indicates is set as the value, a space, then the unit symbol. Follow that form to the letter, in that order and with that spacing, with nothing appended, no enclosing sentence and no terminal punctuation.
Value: 60 mV
